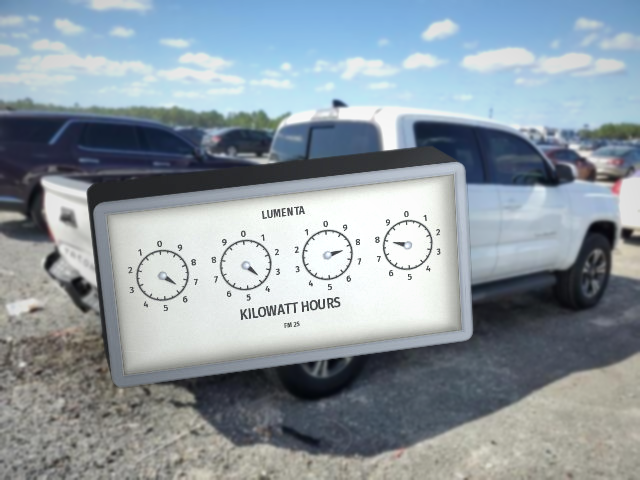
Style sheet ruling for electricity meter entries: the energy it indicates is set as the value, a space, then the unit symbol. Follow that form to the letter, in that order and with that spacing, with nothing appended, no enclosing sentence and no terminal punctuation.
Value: 6378 kWh
